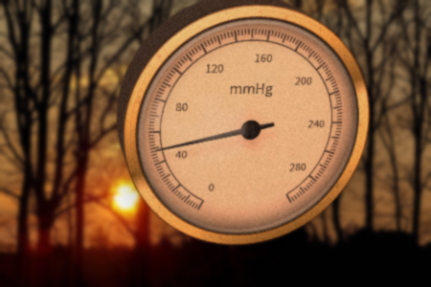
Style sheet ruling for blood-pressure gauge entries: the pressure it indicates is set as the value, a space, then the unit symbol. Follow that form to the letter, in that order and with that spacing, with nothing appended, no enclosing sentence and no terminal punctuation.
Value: 50 mmHg
